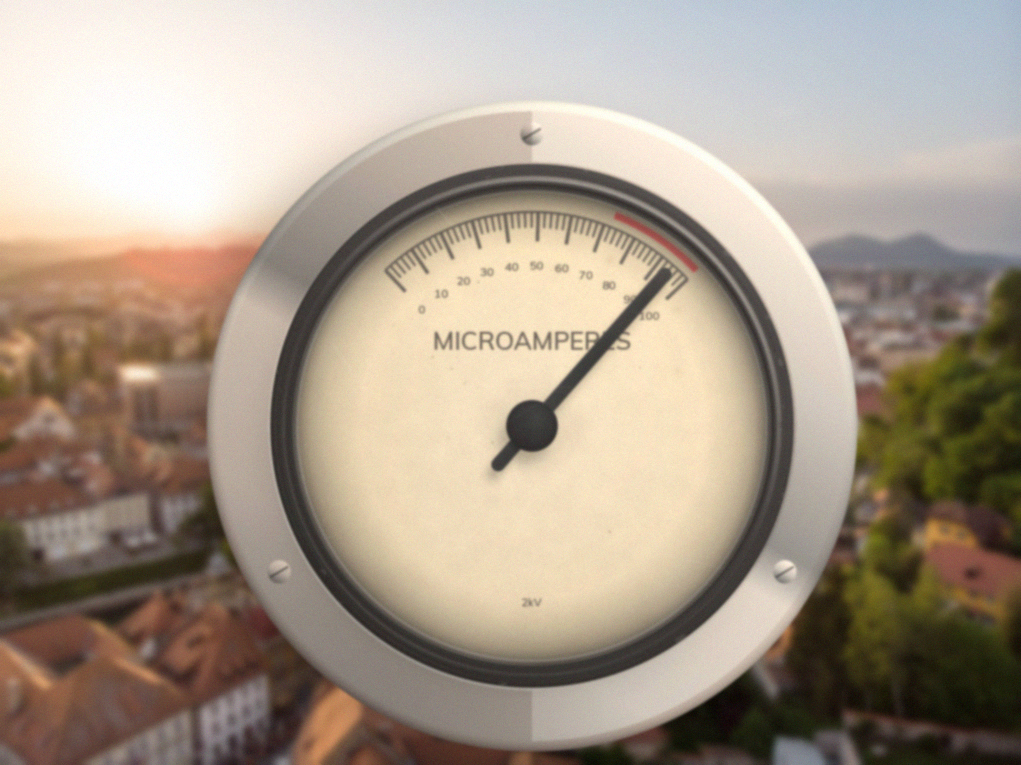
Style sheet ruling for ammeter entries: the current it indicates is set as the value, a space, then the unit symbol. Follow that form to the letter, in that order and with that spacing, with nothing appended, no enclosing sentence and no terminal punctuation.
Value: 94 µA
